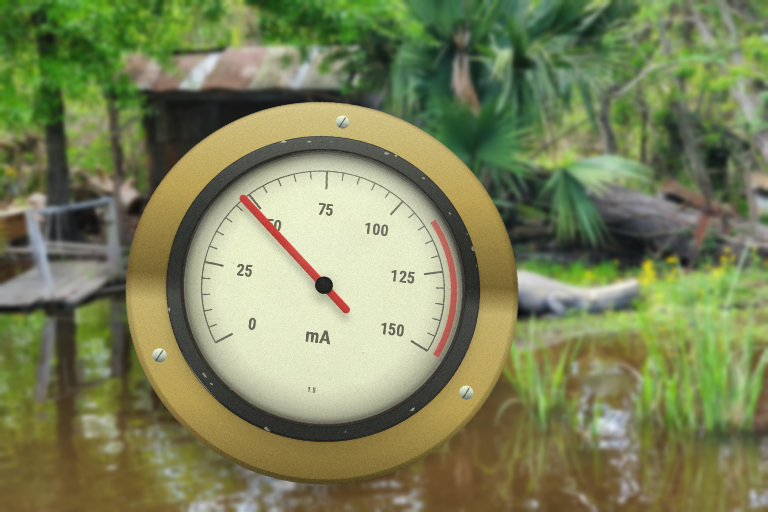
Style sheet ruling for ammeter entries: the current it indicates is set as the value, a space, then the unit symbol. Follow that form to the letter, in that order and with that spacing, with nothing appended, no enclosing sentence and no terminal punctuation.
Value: 47.5 mA
